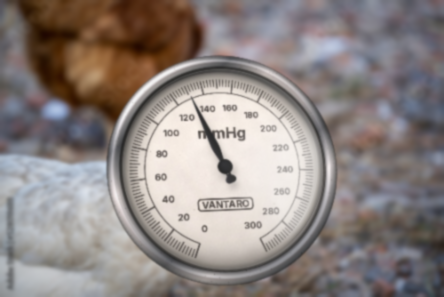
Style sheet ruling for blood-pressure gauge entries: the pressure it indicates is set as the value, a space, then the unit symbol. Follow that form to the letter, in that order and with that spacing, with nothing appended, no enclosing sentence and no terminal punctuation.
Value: 130 mmHg
